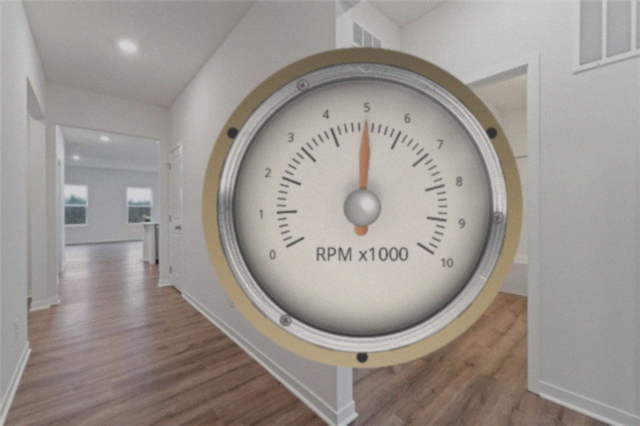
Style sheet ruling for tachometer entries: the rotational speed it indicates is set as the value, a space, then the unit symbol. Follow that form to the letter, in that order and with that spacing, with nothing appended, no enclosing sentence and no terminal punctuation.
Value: 5000 rpm
